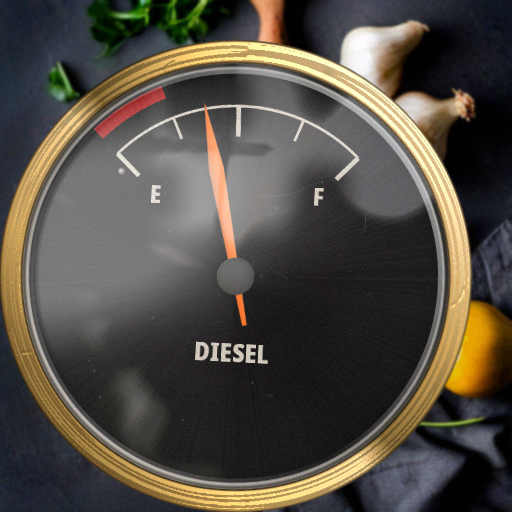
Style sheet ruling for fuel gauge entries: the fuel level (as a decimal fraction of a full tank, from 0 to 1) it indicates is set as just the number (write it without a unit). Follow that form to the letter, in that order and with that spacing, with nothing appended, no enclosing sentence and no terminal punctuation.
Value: 0.375
